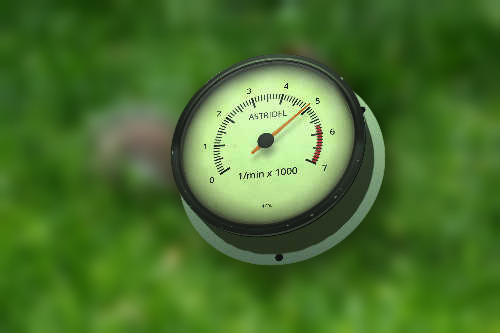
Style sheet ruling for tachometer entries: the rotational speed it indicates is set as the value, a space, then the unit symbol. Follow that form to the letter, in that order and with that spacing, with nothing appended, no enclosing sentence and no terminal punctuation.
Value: 5000 rpm
